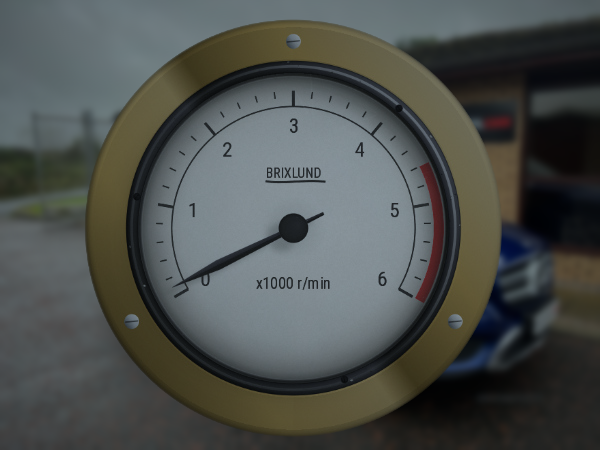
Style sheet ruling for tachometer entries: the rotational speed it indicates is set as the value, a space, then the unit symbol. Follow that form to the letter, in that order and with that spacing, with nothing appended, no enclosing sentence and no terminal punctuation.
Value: 100 rpm
